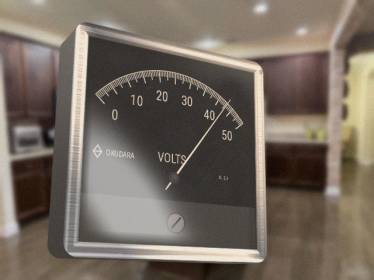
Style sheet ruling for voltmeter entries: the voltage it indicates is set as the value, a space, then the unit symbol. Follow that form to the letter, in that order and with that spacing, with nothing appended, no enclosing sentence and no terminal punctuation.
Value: 42.5 V
